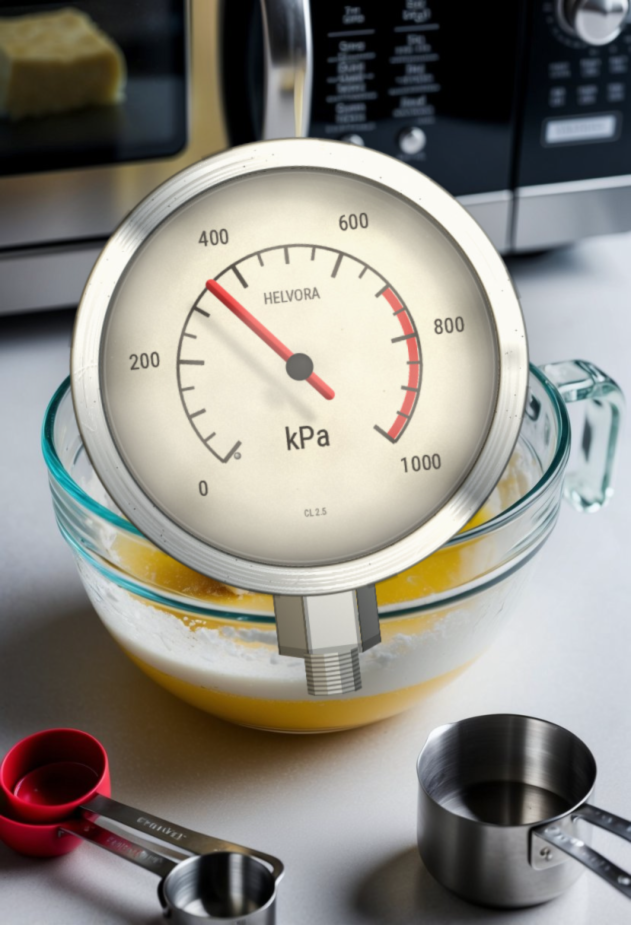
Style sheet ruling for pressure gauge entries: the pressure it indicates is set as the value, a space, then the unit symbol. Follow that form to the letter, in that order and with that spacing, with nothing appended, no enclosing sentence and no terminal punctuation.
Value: 350 kPa
